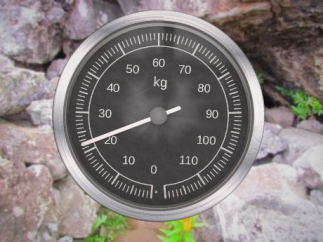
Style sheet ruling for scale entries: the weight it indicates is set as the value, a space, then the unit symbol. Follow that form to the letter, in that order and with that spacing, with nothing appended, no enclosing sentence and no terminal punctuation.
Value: 22 kg
